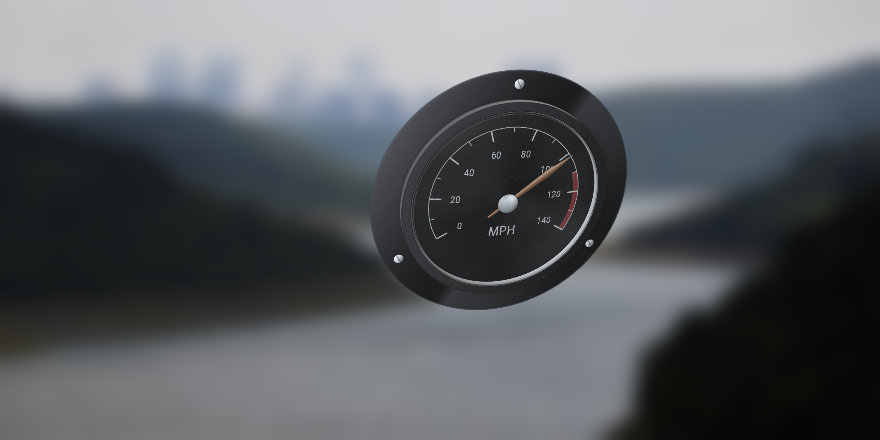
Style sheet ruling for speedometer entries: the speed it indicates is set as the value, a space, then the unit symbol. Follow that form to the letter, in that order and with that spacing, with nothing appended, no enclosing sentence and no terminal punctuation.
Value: 100 mph
